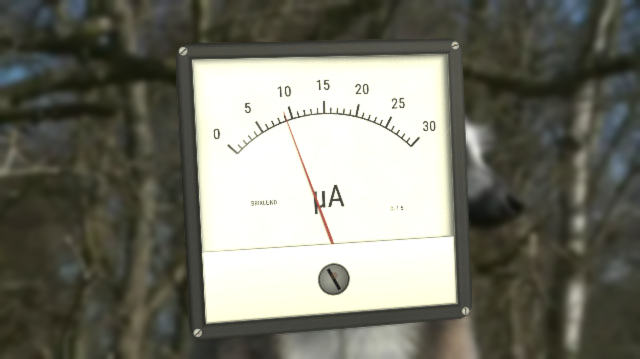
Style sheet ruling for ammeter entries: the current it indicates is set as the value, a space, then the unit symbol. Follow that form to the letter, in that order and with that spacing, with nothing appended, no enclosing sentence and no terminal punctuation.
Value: 9 µA
